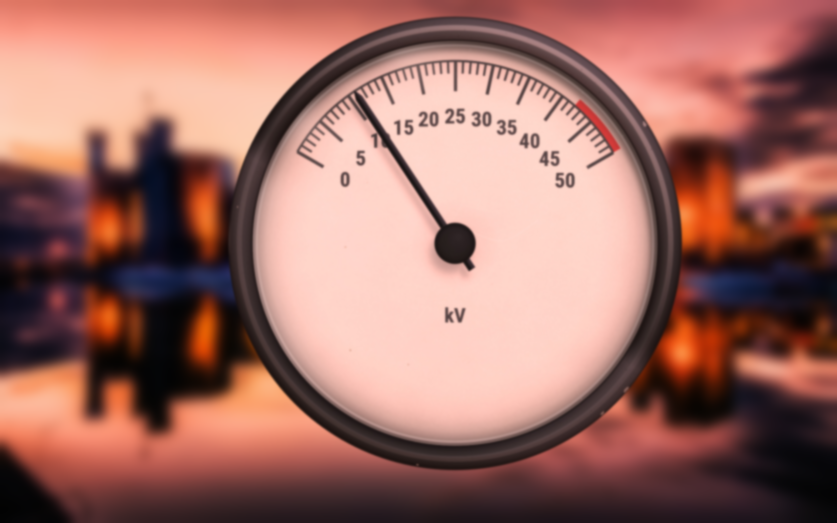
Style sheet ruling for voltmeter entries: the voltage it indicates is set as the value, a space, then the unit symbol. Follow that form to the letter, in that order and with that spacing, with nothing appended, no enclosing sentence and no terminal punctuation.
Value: 11 kV
